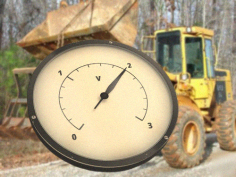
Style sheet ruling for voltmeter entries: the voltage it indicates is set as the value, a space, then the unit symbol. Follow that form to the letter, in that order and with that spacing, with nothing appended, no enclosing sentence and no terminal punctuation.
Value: 2 V
